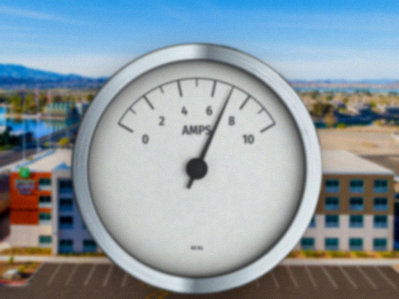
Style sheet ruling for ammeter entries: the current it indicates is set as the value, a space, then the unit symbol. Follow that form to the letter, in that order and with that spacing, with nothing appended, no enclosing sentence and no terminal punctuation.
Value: 7 A
